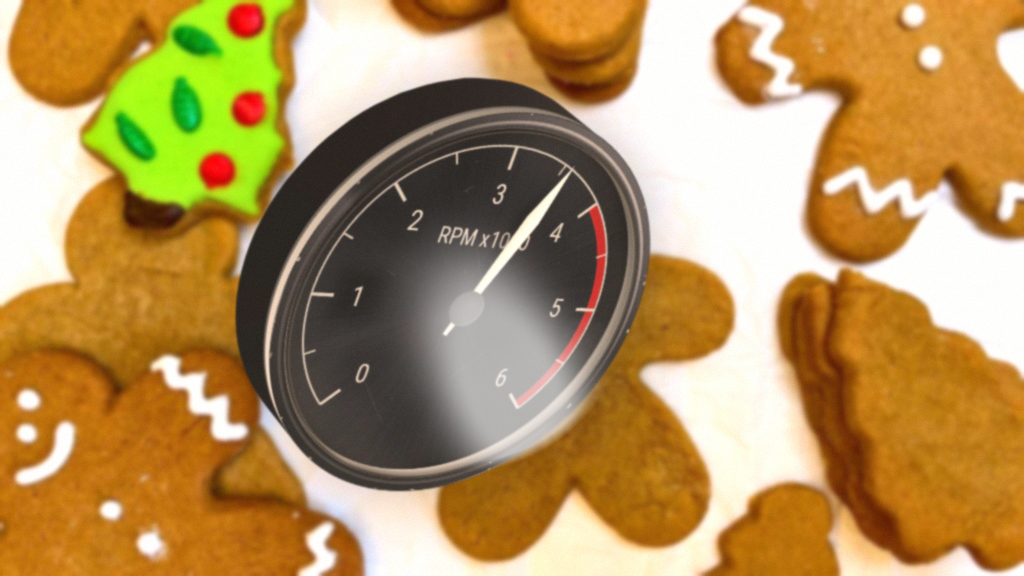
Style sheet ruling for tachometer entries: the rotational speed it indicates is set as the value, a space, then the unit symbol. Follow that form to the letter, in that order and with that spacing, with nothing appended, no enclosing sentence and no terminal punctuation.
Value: 3500 rpm
